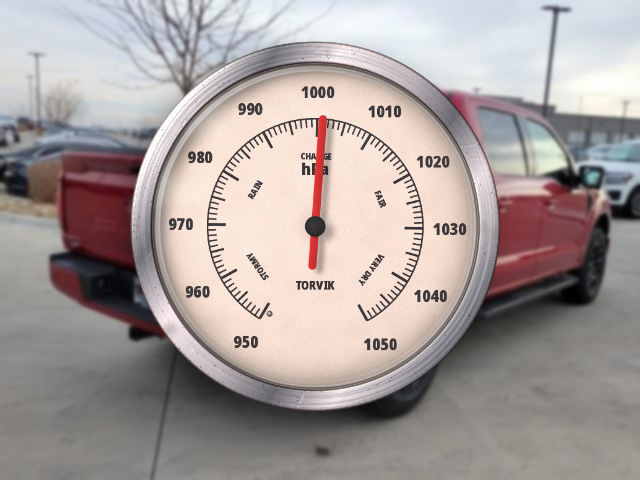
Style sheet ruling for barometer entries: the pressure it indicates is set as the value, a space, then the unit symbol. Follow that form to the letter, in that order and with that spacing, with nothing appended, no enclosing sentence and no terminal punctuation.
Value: 1001 hPa
